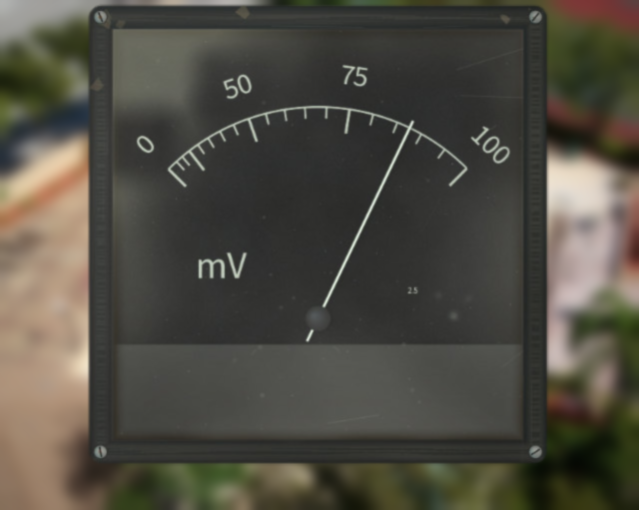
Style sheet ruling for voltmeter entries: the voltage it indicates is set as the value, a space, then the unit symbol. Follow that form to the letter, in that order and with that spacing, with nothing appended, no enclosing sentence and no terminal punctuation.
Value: 87.5 mV
